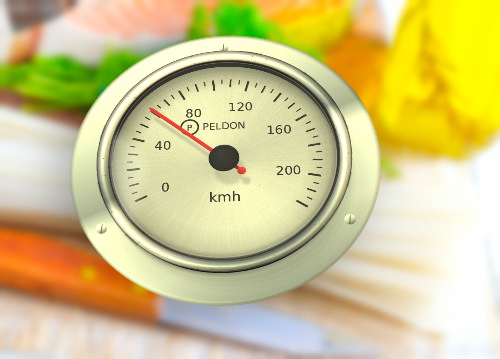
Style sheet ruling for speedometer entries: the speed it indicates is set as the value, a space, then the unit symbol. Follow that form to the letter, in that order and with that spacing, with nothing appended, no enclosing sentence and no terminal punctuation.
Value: 60 km/h
